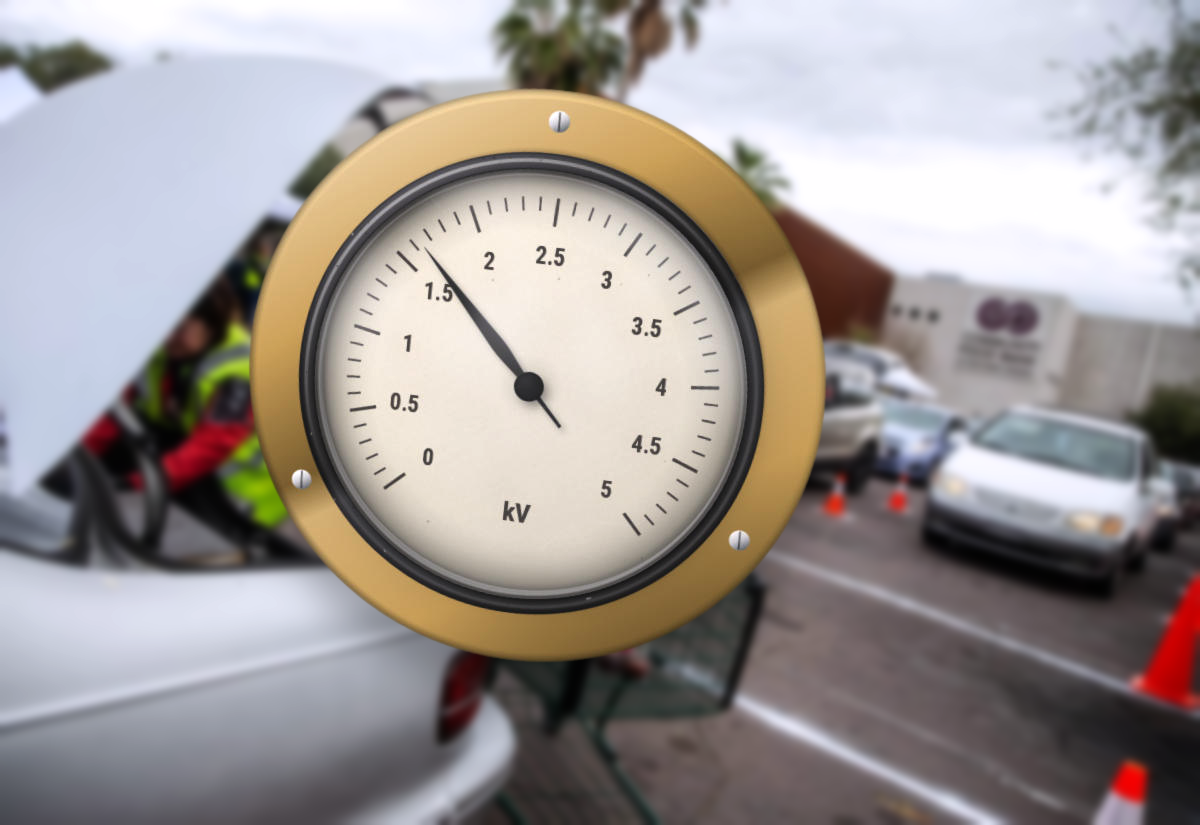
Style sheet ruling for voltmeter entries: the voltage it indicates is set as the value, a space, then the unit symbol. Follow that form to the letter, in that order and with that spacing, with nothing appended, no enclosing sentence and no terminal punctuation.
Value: 1.65 kV
